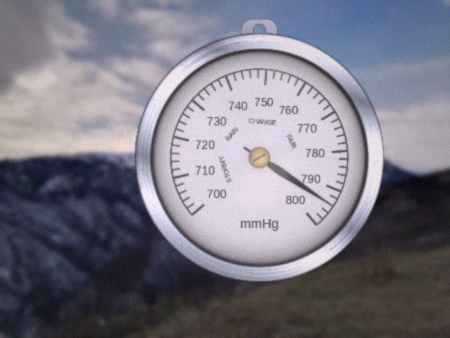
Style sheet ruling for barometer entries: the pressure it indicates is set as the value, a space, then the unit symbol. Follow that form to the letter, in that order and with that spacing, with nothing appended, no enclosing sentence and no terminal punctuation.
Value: 794 mmHg
